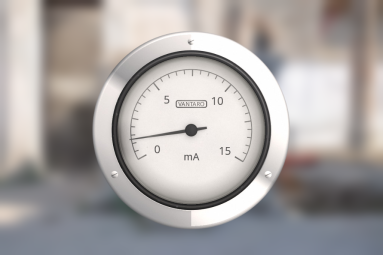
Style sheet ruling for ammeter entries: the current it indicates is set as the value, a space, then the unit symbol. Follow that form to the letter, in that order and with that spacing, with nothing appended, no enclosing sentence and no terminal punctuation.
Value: 1.25 mA
